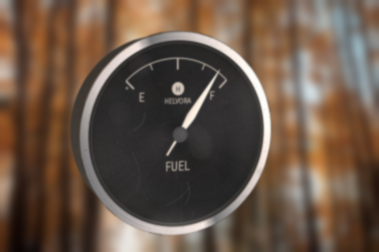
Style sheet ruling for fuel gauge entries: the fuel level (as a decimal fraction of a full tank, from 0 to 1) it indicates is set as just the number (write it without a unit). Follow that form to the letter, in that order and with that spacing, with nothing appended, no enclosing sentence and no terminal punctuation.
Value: 0.875
